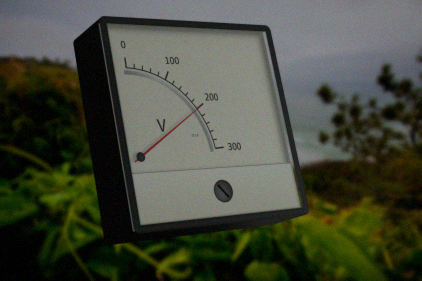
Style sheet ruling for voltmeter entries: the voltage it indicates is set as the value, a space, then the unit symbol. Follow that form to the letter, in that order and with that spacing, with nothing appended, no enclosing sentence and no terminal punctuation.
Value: 200 V
